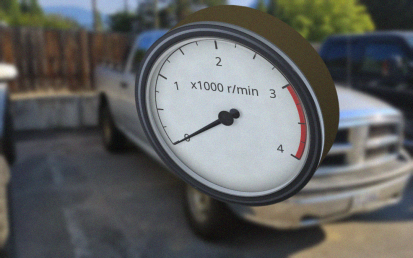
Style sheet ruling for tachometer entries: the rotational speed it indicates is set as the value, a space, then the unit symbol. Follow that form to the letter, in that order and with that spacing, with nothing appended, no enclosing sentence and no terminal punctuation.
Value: 0 rpm
